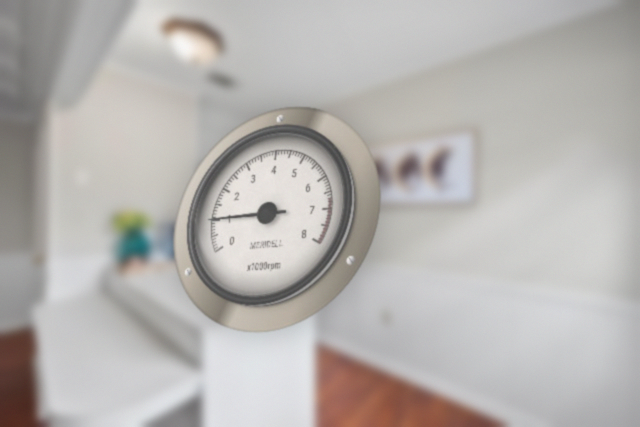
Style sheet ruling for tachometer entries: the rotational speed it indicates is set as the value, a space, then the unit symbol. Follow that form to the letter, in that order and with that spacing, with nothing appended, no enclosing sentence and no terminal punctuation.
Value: 1000 rpm
